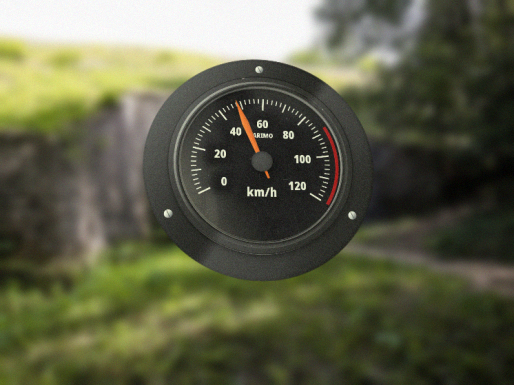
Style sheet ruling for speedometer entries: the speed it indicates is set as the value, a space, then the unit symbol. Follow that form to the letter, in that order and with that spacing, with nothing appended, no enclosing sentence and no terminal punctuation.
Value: 48 km/h
